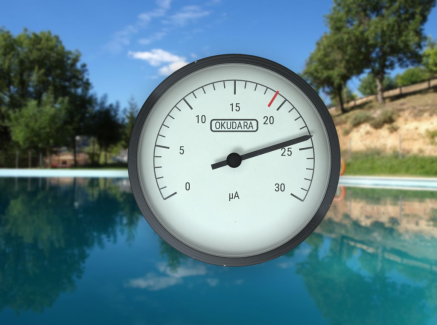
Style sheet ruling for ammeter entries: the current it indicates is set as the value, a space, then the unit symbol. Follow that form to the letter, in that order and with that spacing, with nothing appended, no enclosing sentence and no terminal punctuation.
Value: 24 µA
